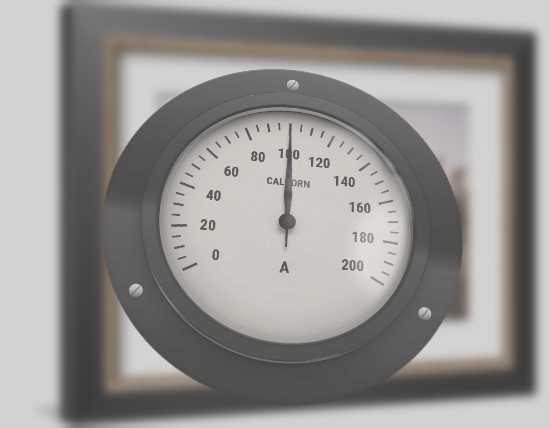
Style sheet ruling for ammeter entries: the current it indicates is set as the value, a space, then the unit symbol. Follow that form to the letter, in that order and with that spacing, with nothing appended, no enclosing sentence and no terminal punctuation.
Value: 100 A
